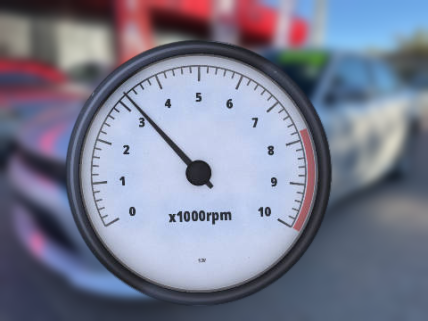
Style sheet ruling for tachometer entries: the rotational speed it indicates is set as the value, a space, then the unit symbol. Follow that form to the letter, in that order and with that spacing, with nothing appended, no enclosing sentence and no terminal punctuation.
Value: 3200 rpm
